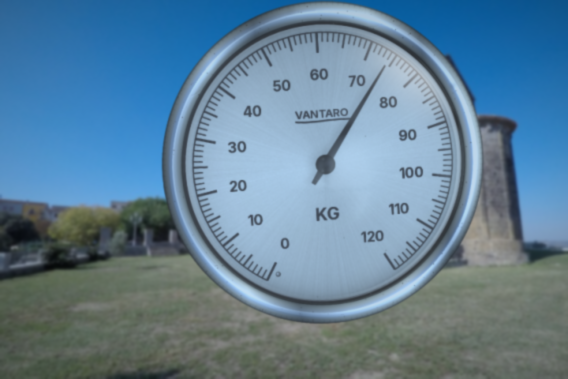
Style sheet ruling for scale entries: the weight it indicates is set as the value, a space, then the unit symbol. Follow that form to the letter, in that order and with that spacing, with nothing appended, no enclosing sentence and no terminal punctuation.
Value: 74 kg
